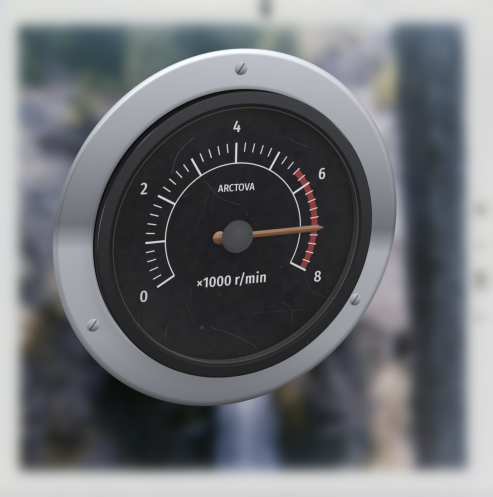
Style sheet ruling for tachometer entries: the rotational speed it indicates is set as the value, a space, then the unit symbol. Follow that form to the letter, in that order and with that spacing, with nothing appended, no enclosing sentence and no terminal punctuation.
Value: 7000 rpm
